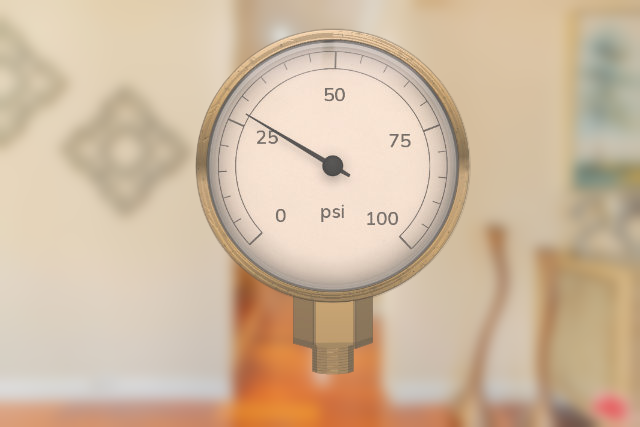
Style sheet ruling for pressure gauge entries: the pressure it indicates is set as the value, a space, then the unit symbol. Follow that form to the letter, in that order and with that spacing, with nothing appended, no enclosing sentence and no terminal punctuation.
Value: 27.5 psi
